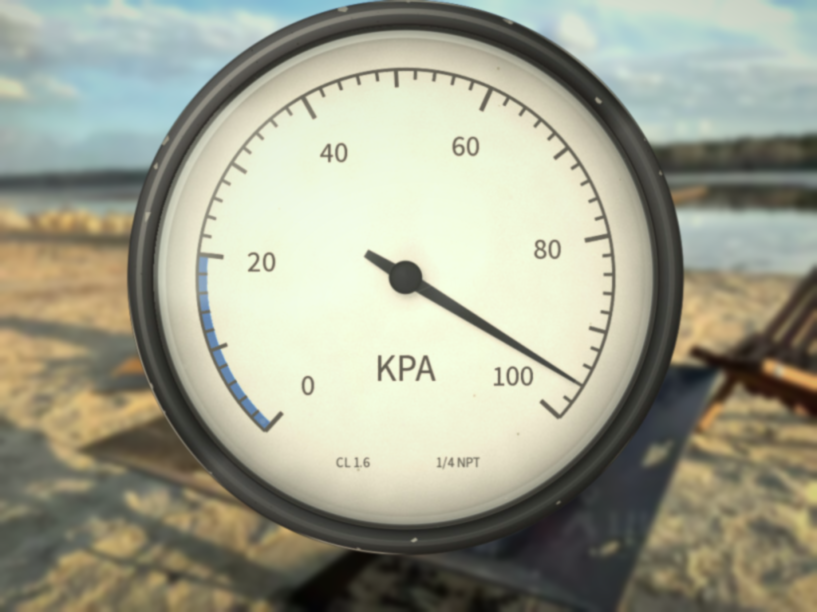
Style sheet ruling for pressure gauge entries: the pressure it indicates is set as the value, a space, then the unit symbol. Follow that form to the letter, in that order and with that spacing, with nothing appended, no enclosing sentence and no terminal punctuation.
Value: 96 kPa
